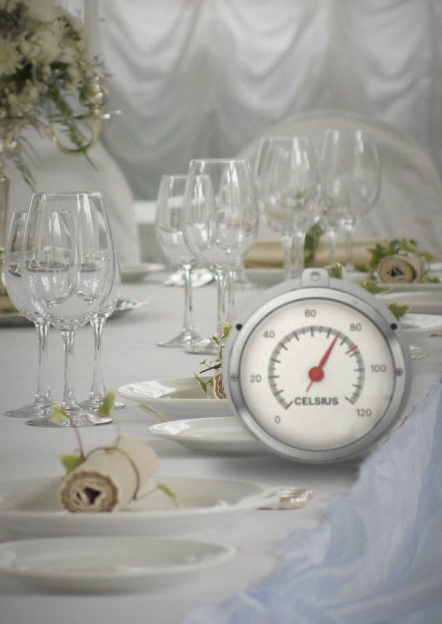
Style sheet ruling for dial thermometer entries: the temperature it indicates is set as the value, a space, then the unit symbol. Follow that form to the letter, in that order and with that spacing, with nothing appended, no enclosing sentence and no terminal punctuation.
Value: 75 °C
